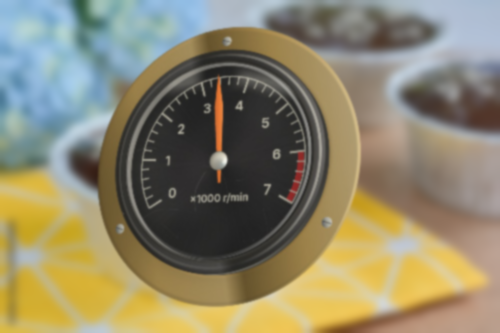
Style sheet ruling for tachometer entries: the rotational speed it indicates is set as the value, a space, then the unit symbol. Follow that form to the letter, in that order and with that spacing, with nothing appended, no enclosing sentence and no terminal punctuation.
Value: 3400 rpm
